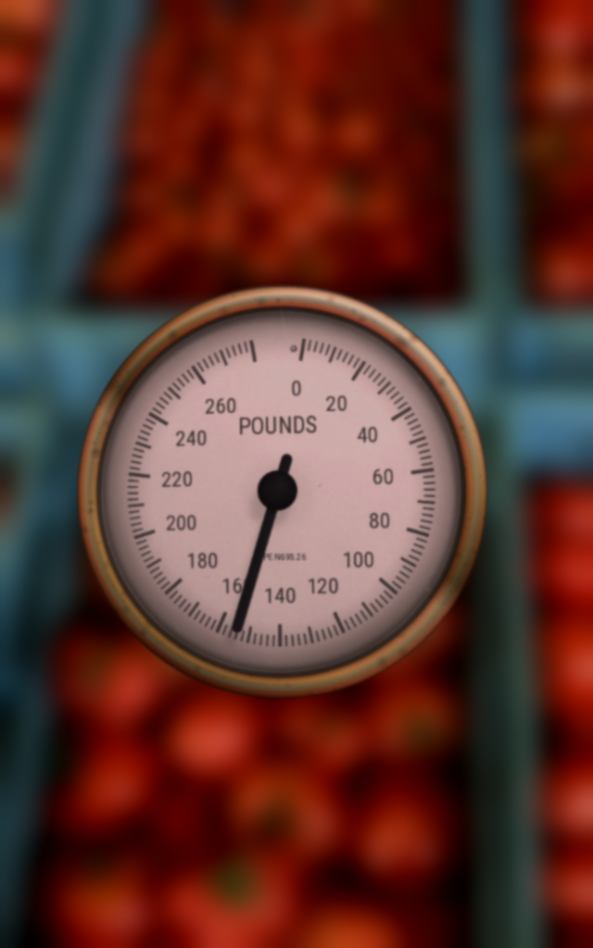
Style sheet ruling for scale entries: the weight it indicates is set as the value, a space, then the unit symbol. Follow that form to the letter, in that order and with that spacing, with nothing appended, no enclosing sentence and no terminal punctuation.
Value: 154 lb
